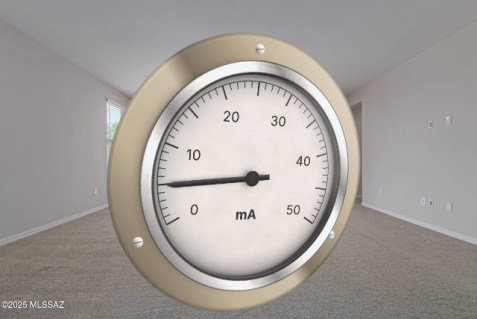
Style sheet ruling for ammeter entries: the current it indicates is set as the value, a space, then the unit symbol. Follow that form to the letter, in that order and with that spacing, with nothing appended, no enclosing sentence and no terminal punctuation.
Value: 5 mA
